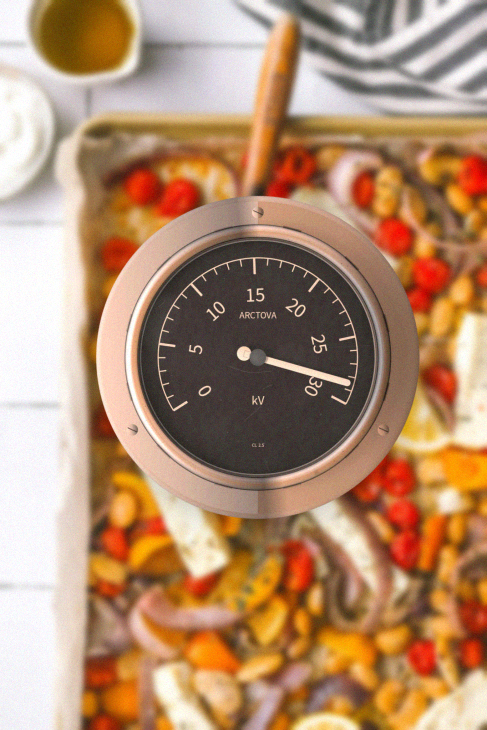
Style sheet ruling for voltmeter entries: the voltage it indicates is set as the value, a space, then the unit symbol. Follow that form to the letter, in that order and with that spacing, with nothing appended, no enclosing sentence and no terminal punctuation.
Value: 28.5 kV
